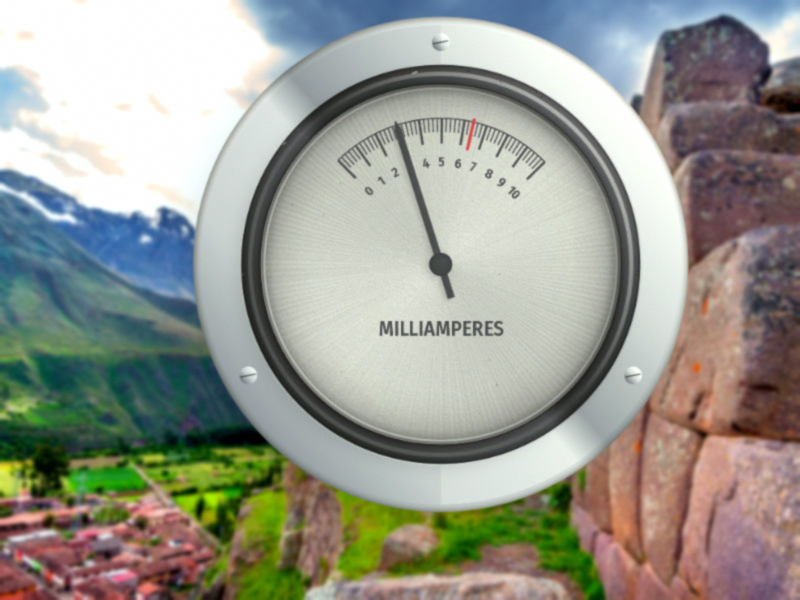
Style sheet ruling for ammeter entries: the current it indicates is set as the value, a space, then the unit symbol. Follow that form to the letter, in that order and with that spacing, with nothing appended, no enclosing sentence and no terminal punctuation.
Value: 3 mA
